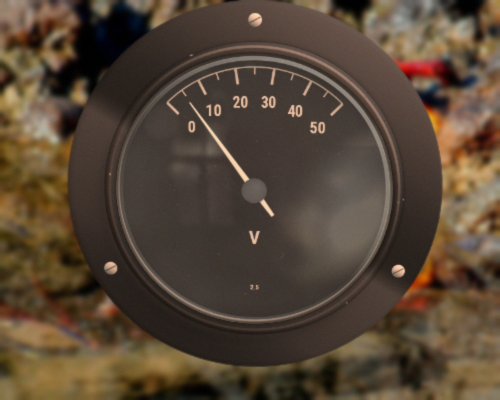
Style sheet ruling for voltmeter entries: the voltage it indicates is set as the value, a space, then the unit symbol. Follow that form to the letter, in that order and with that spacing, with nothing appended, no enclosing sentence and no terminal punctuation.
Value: 5 V
